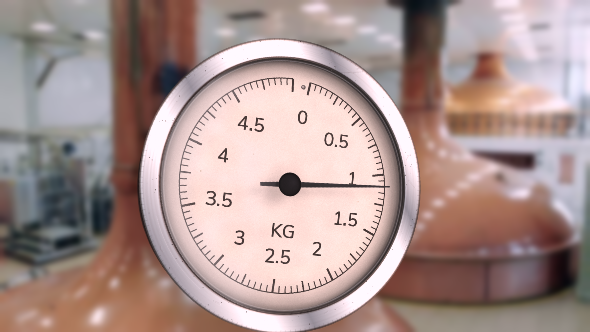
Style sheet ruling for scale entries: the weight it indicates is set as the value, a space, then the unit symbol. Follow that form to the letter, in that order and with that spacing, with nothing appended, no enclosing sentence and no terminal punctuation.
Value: 1.1 kg
